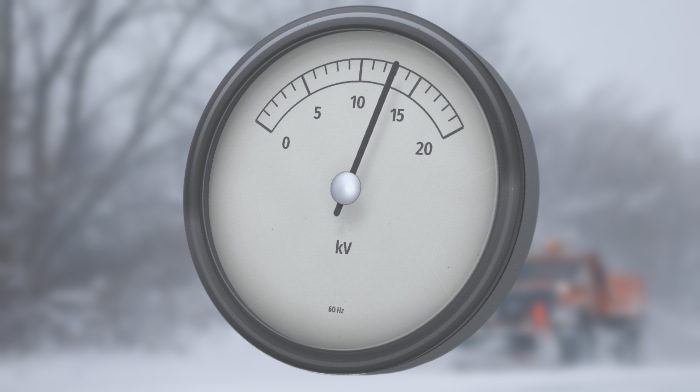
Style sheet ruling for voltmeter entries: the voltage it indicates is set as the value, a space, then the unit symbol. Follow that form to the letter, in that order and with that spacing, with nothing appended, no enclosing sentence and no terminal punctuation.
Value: 13 kV
